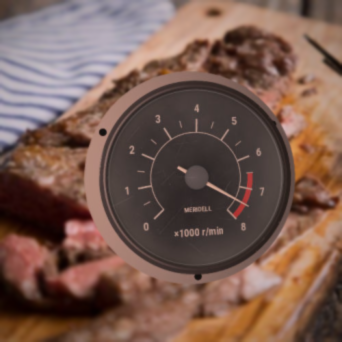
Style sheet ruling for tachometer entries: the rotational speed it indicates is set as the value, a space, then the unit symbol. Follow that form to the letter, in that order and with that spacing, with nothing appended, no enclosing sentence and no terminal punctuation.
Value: 7500 rpm
